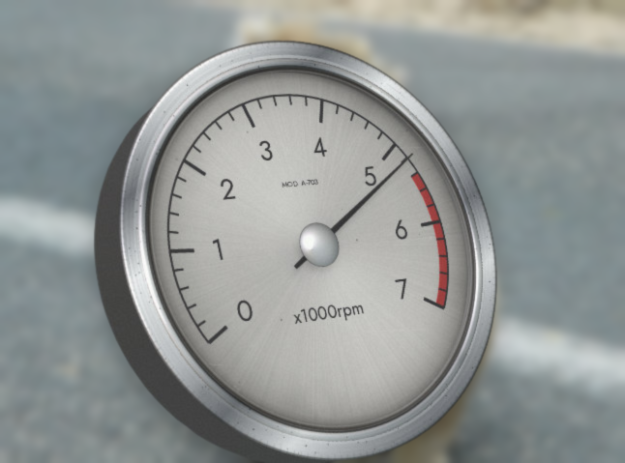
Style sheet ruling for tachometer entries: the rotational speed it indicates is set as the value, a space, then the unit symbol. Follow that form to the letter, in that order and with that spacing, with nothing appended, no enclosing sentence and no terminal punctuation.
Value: 5200 rpm
